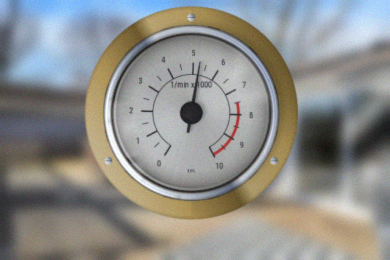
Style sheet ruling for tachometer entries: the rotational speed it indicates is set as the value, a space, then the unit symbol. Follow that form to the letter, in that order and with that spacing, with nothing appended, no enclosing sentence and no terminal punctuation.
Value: 5250 rpm
